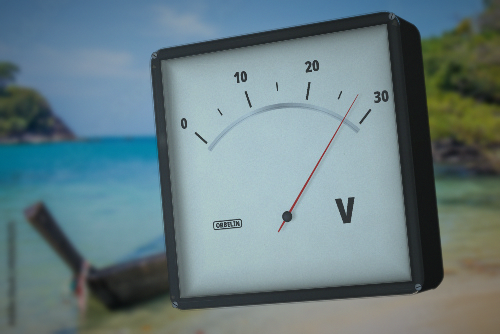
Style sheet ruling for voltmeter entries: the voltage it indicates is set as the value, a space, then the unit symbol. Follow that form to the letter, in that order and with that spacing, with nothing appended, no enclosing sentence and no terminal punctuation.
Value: 27.5 V
